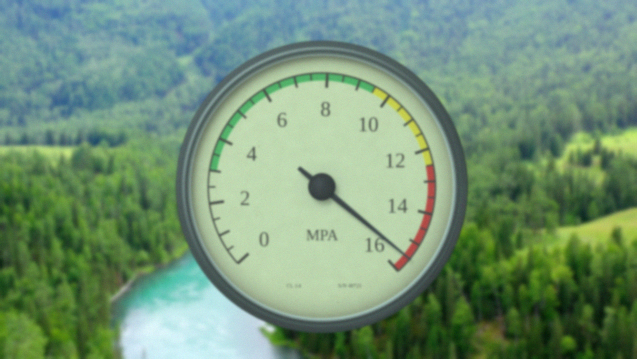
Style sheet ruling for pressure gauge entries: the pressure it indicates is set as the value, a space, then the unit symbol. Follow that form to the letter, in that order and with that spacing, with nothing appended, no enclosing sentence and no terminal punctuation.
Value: 15.5 MPa
